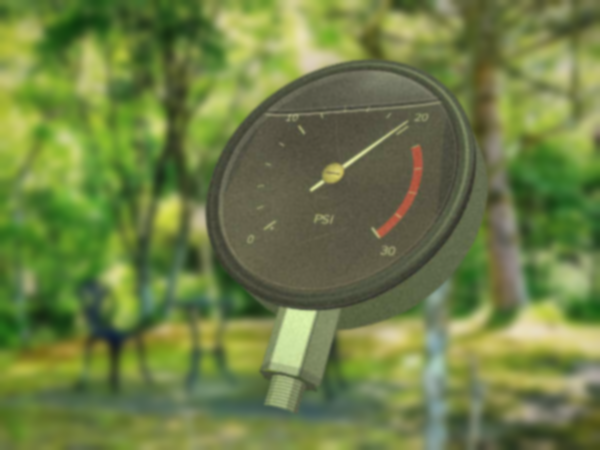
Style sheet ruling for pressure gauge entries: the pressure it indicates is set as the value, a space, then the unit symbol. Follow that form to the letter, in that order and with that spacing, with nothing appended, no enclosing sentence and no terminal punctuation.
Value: 20 psi
